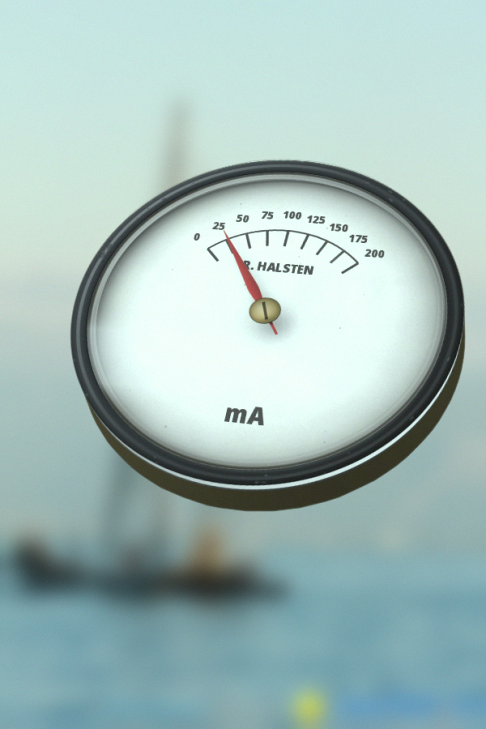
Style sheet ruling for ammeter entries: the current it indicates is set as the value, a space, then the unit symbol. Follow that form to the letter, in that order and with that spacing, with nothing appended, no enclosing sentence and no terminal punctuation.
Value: 25 mA
